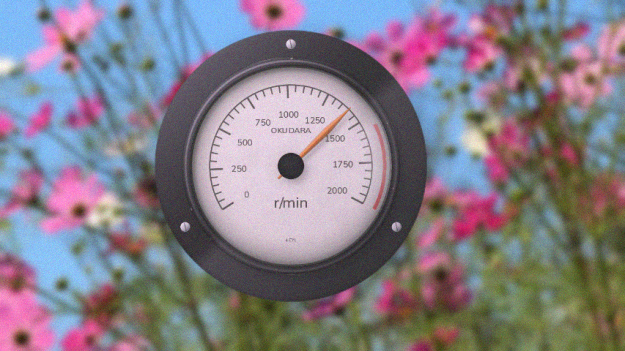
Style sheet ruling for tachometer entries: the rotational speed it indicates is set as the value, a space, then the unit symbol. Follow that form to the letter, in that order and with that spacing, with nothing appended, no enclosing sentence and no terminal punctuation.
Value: 1400 rpm
